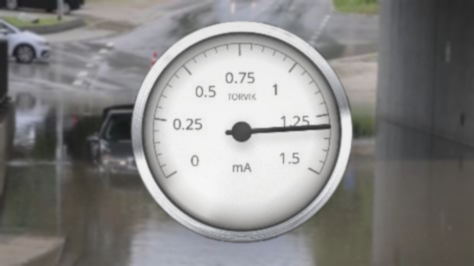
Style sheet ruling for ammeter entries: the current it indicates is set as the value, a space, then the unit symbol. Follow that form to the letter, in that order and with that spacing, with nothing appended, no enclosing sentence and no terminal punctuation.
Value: 1.3 mA
